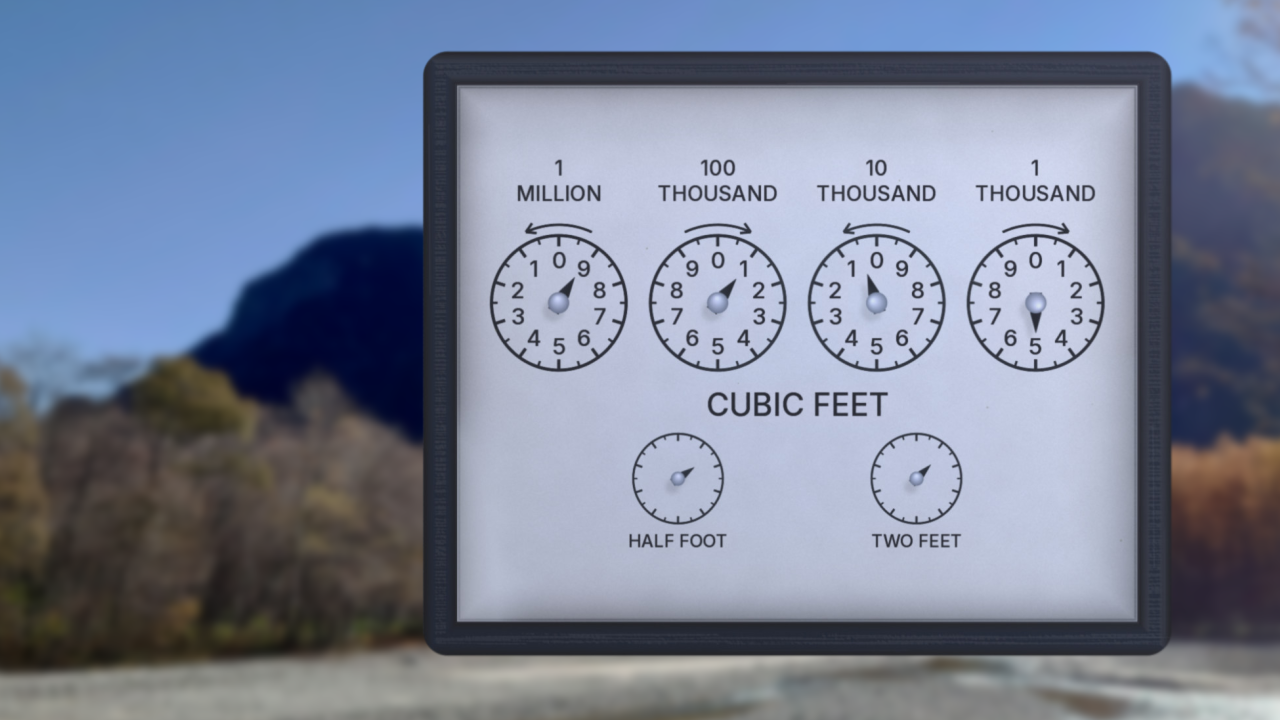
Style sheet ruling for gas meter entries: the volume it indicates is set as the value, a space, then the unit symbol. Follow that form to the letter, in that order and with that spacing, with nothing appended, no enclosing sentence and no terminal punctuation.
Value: 910500 ft³
